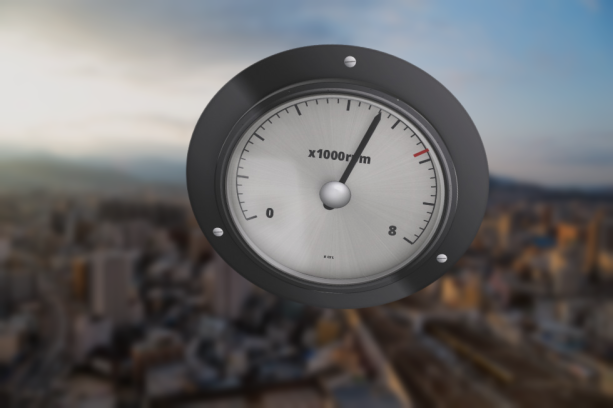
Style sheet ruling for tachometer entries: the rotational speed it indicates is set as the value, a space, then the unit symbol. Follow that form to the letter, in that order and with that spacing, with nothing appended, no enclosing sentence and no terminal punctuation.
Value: 4600 rpm
